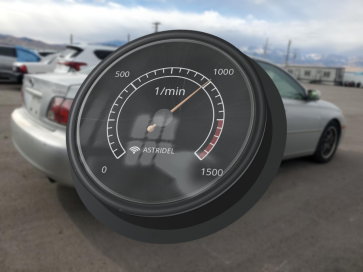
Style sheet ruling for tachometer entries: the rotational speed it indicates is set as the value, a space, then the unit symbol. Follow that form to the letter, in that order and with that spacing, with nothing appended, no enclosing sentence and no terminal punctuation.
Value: 1000 rpm
